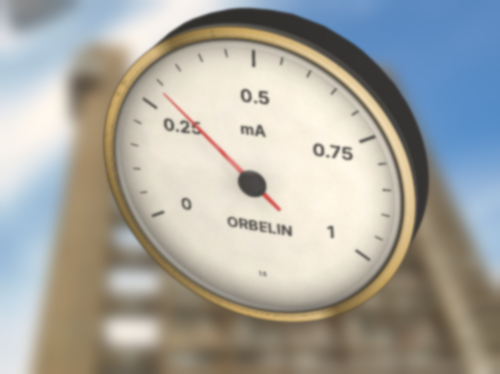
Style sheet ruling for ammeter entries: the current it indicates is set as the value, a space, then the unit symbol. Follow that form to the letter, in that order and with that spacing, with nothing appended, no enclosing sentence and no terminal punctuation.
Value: 0.3 mA
